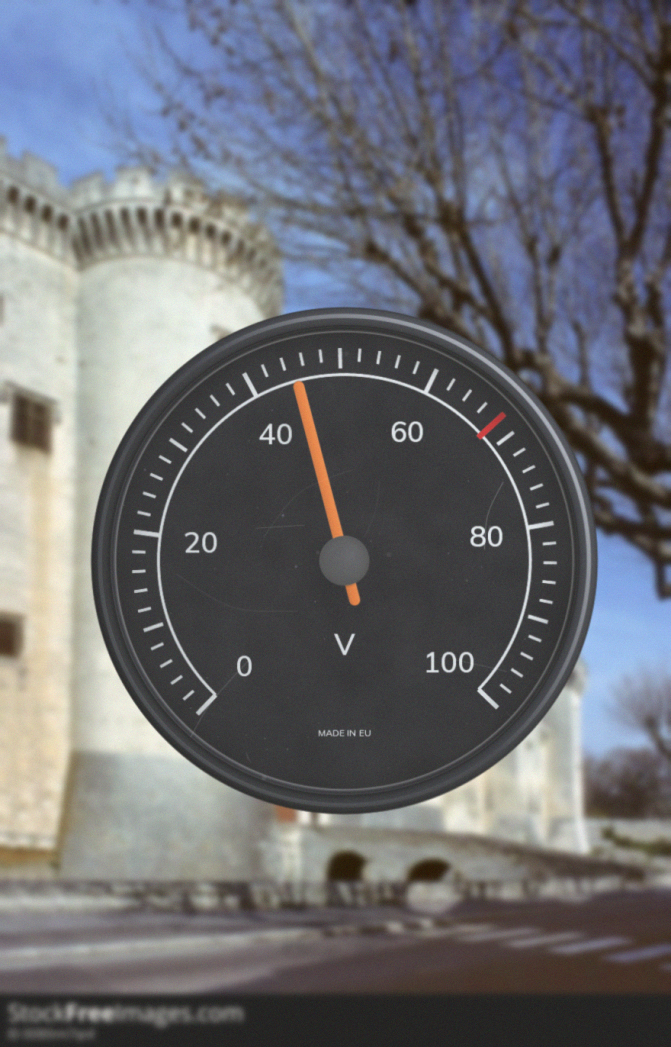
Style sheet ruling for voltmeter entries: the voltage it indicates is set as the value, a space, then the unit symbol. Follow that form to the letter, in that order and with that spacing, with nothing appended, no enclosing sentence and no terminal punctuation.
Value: 45 V
